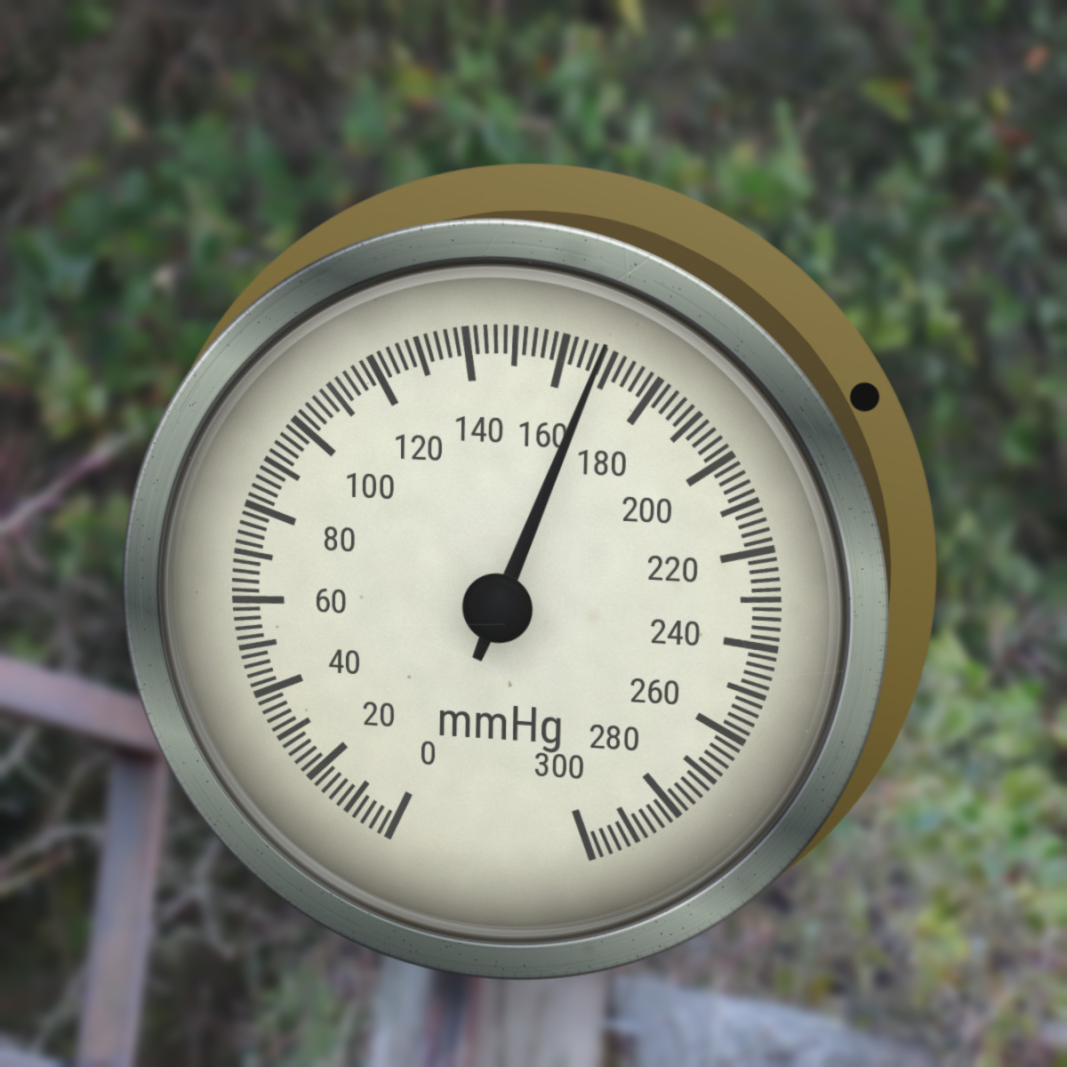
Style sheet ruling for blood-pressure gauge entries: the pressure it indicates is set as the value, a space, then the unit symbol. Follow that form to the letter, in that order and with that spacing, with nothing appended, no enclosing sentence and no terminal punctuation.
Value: 168 mmHg
